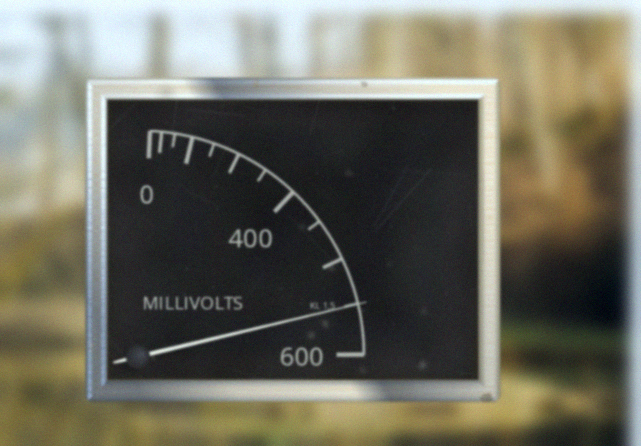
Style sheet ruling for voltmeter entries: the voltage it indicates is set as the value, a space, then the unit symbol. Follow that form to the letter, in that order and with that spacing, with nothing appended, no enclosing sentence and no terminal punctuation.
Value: 550 mV
